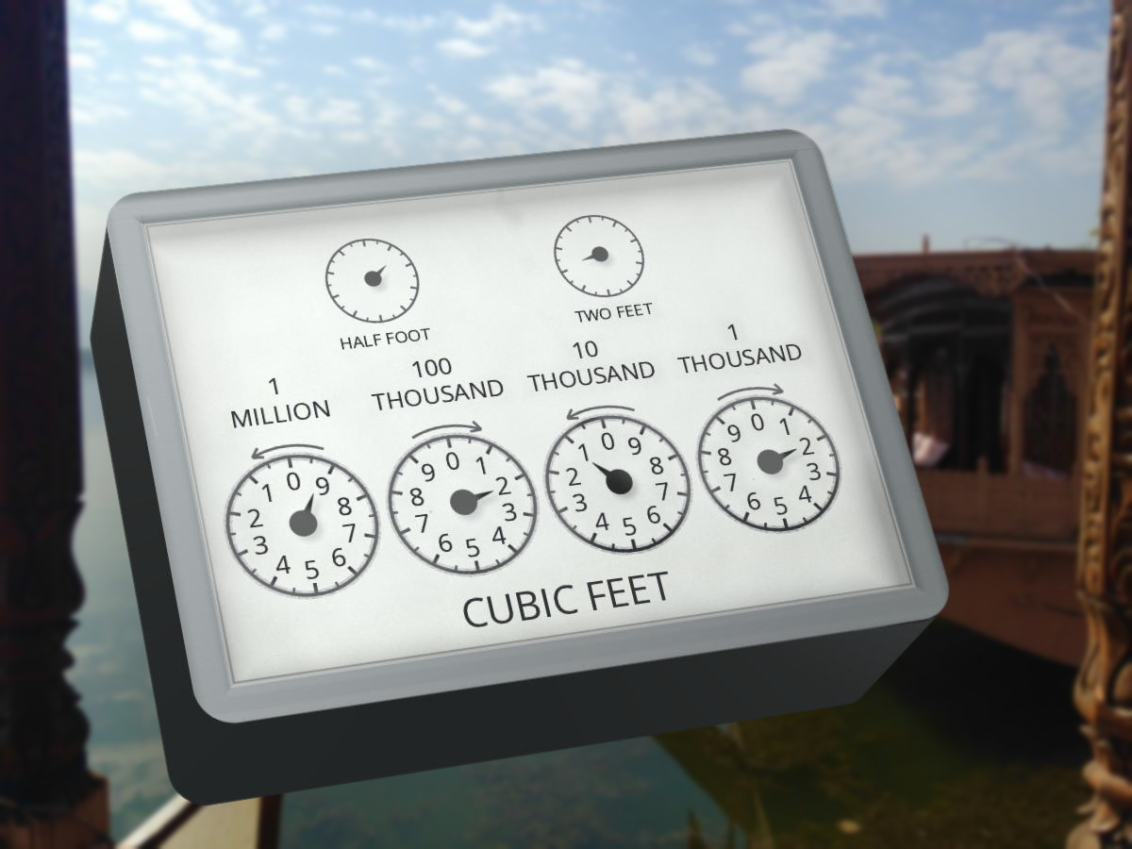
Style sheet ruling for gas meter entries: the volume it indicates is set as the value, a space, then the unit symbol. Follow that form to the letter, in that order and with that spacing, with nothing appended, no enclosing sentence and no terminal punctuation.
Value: 921200 ft³
